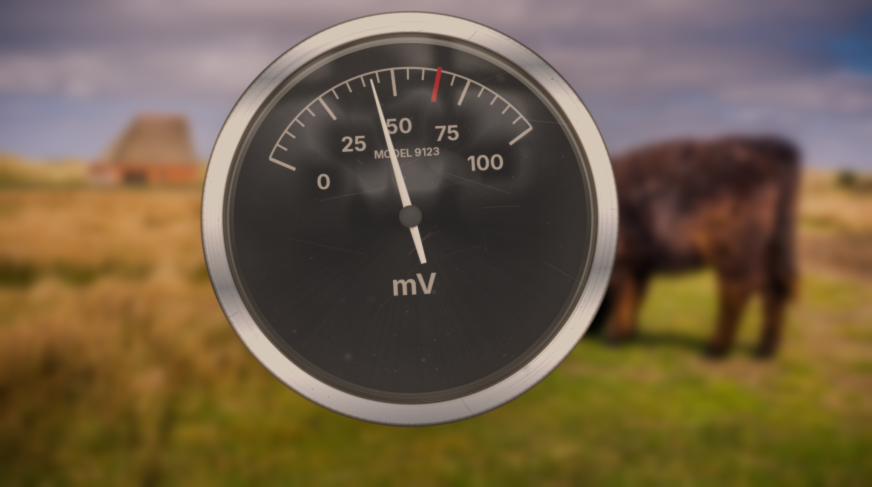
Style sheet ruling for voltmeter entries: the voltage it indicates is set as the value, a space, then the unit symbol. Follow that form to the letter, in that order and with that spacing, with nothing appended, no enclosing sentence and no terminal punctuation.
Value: 42.5 mV
